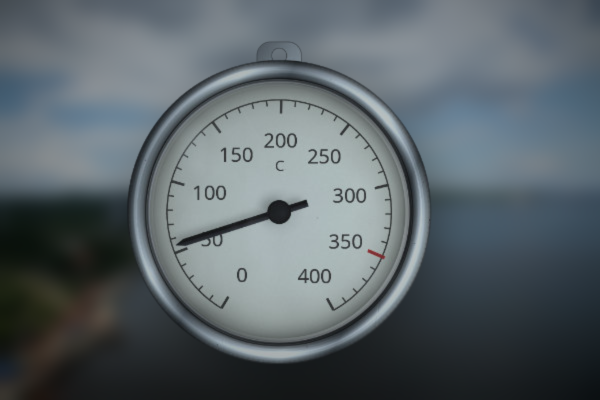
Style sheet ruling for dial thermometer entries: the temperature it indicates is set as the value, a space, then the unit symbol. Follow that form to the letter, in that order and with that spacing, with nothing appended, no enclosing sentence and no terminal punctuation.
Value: 55 °C
